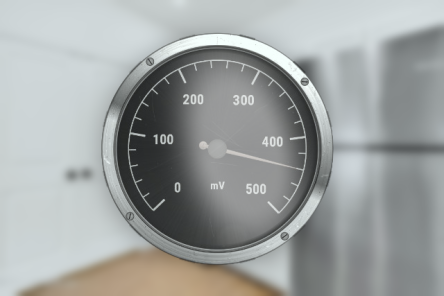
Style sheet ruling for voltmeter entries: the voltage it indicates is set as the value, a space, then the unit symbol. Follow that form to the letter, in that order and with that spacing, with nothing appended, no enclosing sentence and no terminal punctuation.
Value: 440 mV
